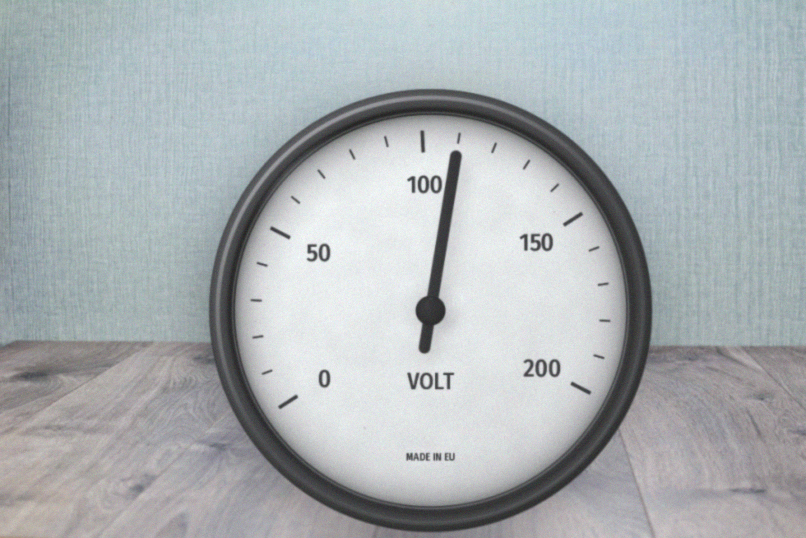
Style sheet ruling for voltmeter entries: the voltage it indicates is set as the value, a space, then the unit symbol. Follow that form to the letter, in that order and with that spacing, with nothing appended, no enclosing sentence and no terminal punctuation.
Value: 110 V
